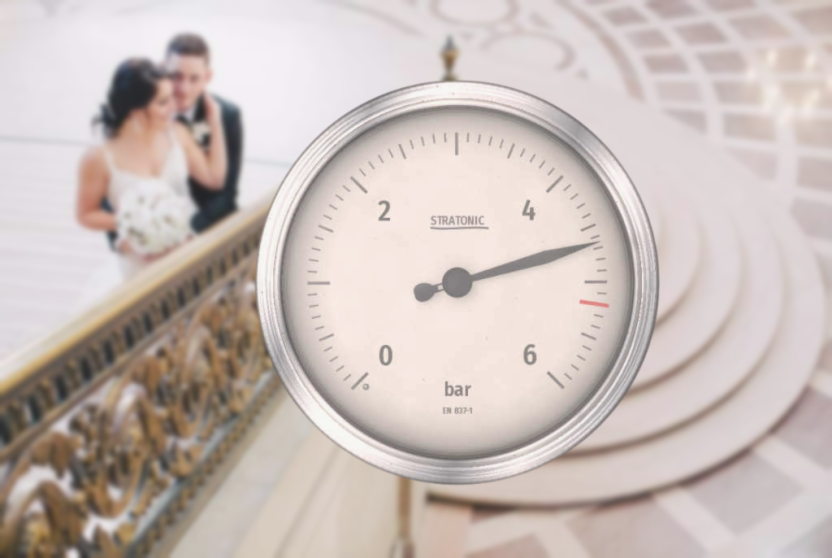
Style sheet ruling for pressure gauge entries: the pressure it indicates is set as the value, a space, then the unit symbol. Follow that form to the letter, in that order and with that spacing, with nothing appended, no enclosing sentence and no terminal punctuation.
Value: 4.65 bar
